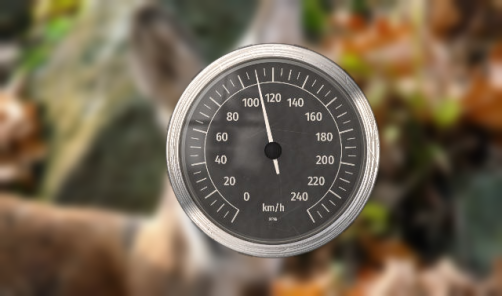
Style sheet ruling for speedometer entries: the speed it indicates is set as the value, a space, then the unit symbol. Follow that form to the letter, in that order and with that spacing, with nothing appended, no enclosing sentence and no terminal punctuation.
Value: 110 km/h
